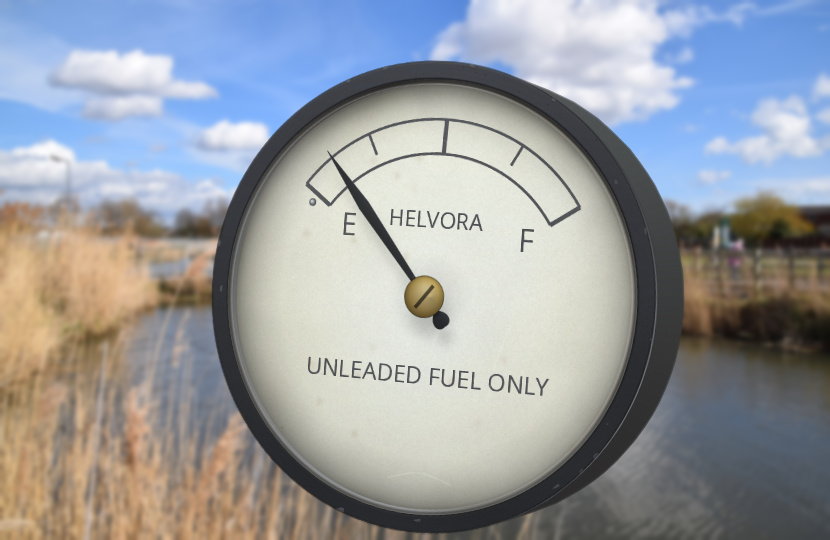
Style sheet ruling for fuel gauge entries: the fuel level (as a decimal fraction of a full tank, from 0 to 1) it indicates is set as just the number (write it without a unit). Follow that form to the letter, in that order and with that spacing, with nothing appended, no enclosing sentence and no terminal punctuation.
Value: 0.125
